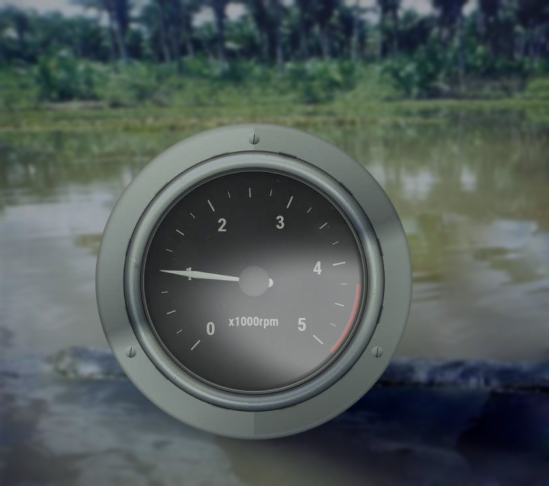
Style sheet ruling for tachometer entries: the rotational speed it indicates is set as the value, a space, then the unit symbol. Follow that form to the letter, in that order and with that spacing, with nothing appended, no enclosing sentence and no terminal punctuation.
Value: 1000 rpm
